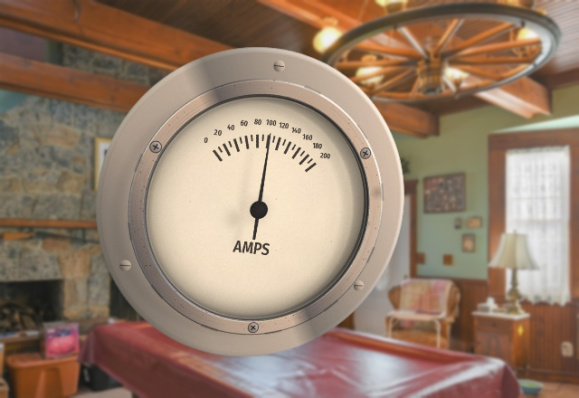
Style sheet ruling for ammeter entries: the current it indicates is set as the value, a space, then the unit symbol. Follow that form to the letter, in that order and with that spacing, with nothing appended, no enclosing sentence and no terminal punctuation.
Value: 100 A
